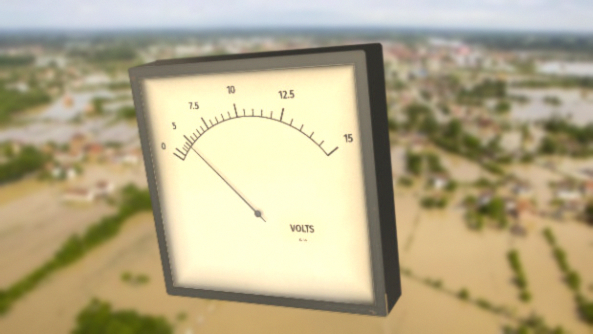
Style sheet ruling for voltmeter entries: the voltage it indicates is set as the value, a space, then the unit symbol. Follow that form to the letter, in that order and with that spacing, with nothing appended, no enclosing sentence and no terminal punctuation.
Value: 5 V
